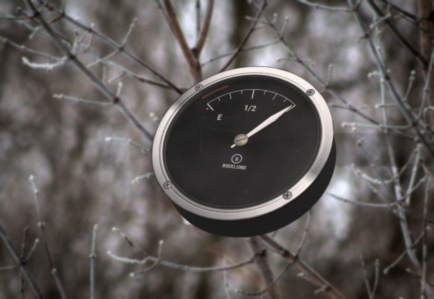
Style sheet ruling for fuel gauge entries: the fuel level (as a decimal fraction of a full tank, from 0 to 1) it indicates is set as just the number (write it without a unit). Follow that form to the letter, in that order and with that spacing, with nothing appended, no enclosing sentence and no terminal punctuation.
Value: 1
